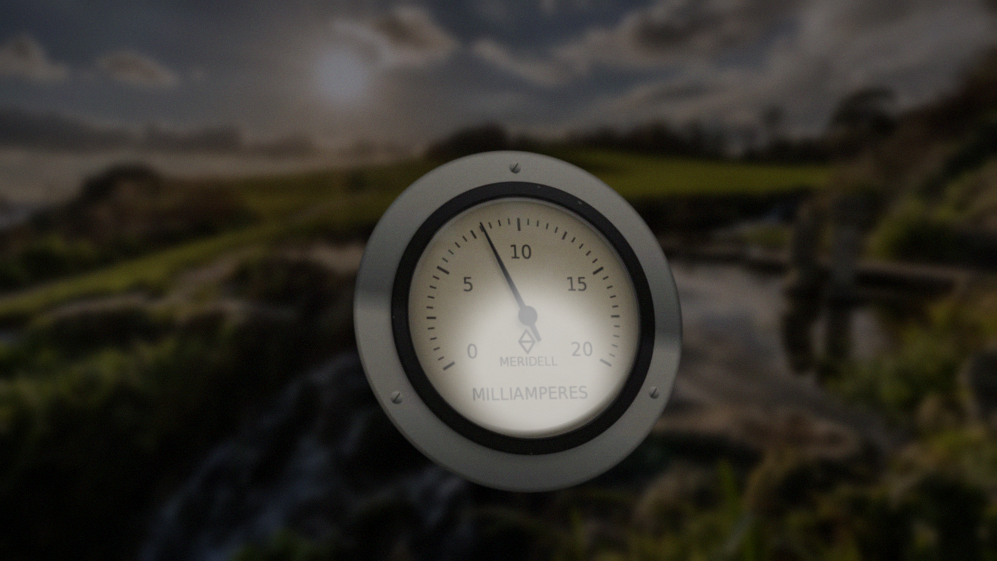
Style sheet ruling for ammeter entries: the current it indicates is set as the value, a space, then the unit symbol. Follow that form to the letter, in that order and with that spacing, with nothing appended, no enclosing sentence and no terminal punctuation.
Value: 8 mA
